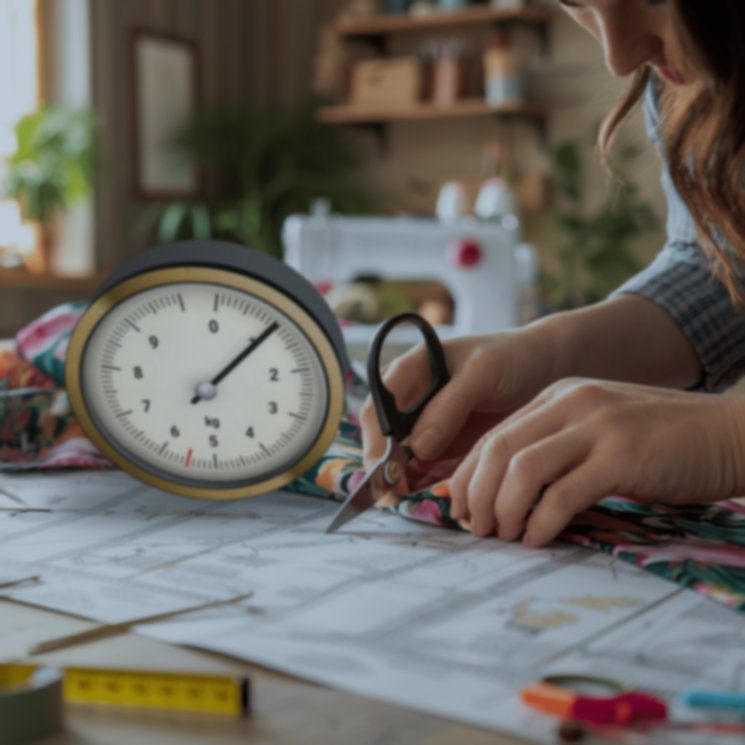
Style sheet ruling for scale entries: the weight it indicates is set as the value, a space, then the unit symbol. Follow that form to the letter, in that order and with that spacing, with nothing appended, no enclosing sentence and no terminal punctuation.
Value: 1 kg
